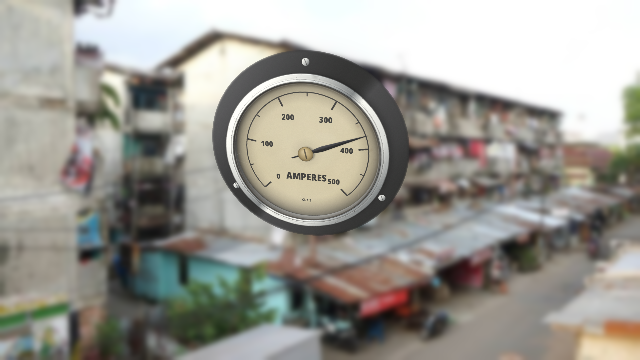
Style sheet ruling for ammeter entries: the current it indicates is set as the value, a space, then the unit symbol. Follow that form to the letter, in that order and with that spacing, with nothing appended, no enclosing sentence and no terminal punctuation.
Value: 375 A
